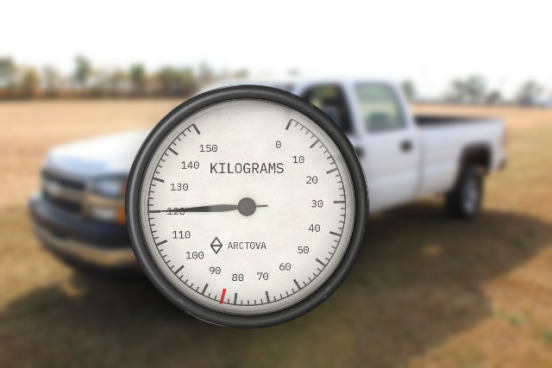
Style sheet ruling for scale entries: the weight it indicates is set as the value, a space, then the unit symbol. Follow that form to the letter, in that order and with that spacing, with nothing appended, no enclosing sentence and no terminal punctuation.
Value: 120 kg
